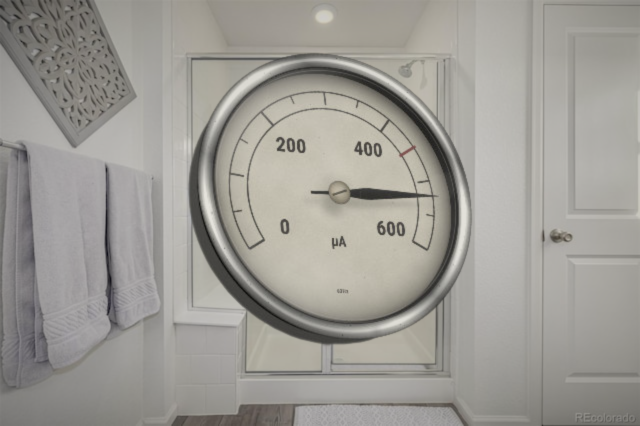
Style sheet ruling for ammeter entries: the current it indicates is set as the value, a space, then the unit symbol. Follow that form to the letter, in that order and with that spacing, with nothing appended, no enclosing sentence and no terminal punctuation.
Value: 525 µA
